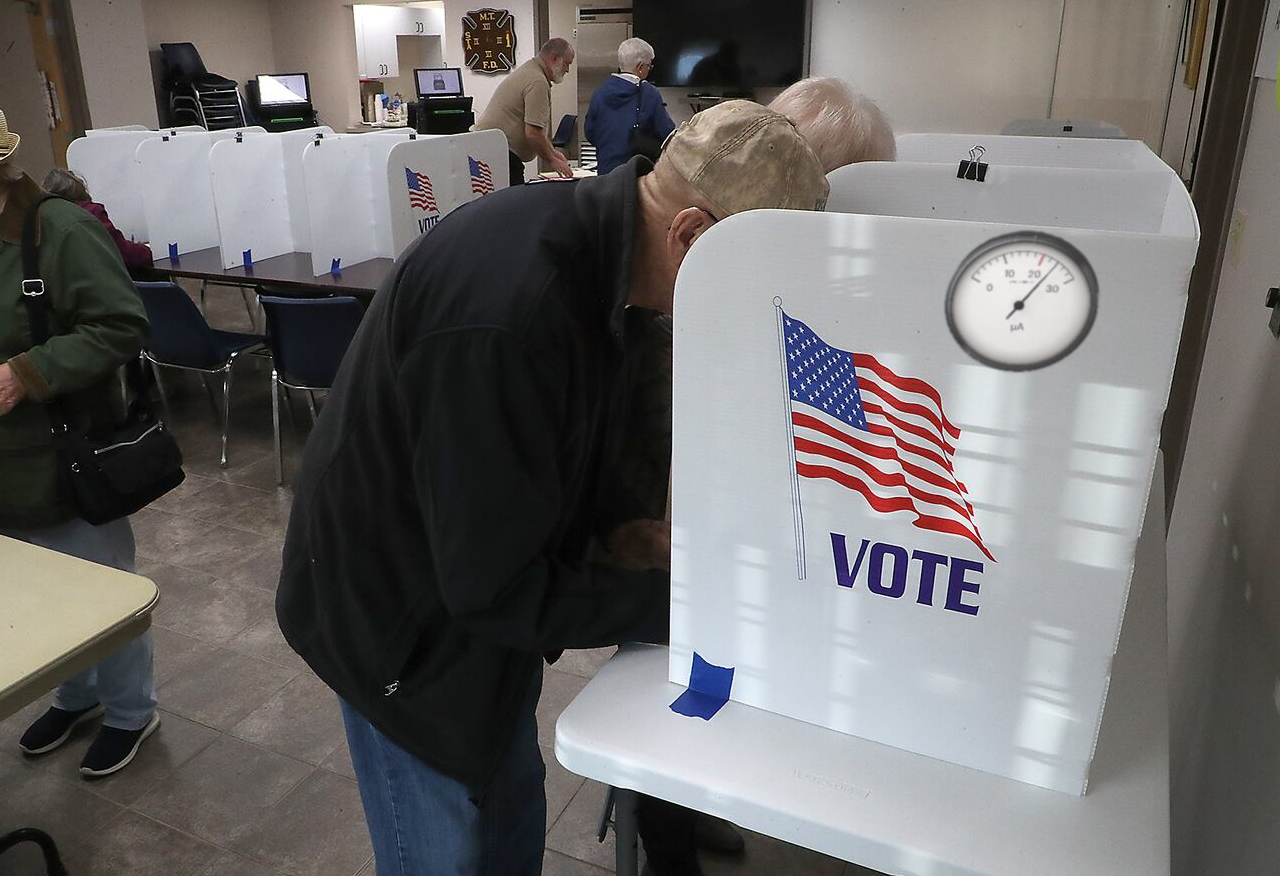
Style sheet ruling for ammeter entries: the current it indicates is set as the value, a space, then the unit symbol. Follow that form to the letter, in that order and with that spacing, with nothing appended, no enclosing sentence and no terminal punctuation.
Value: 24 µA
